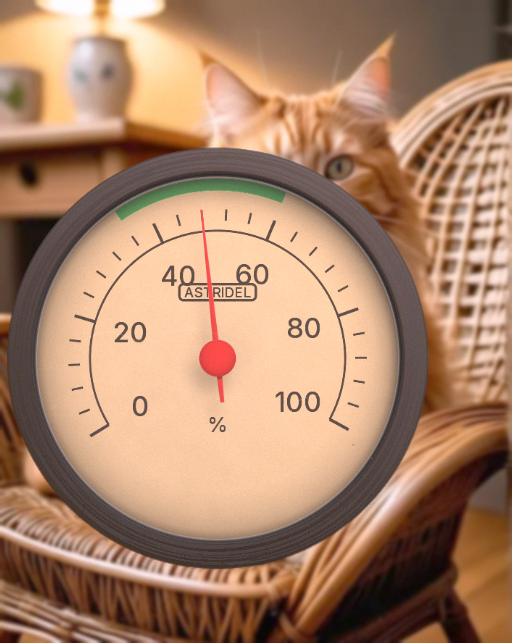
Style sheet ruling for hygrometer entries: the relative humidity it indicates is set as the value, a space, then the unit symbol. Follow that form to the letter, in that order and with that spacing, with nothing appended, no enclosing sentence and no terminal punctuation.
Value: 48 %
